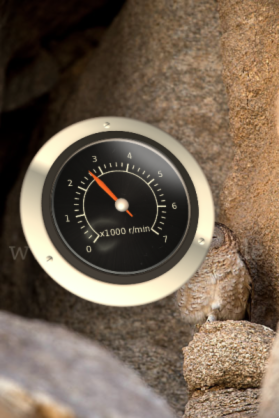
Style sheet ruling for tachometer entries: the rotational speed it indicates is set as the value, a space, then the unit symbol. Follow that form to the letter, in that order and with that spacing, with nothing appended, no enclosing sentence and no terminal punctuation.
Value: 2600 rpm
